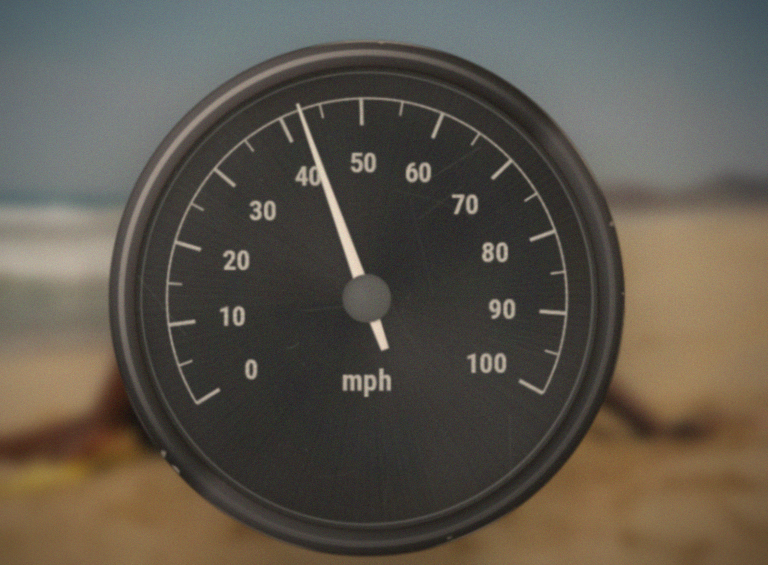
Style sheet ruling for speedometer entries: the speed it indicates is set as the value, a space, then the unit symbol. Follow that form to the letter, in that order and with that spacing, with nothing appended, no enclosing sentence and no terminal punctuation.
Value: 42.5 mph
